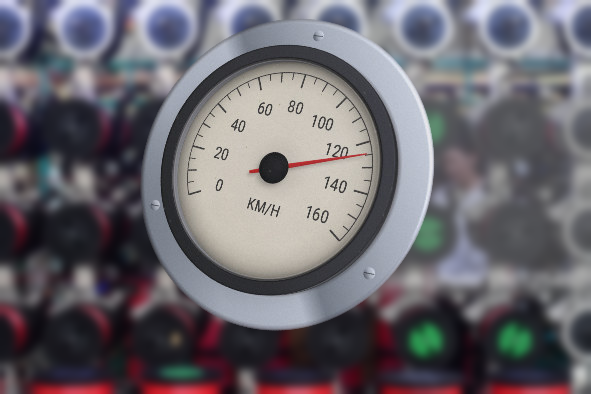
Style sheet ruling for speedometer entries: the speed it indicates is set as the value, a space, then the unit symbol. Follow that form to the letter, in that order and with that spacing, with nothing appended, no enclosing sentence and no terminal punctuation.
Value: 125 km/h
